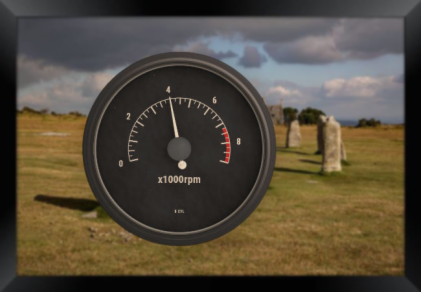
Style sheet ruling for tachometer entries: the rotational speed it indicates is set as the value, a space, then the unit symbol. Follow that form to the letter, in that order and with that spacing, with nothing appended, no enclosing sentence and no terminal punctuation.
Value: 4000 rpm
